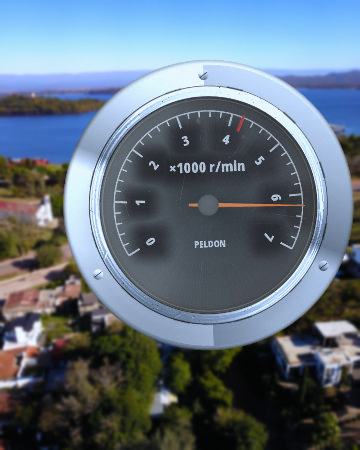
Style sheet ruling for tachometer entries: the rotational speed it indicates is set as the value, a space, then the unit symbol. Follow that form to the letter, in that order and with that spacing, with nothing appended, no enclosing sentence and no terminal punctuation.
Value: 6200 rpm
